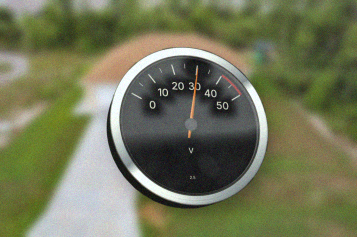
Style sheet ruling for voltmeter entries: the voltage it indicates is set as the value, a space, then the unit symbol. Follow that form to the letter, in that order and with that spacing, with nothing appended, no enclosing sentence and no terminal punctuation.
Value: 30 V
